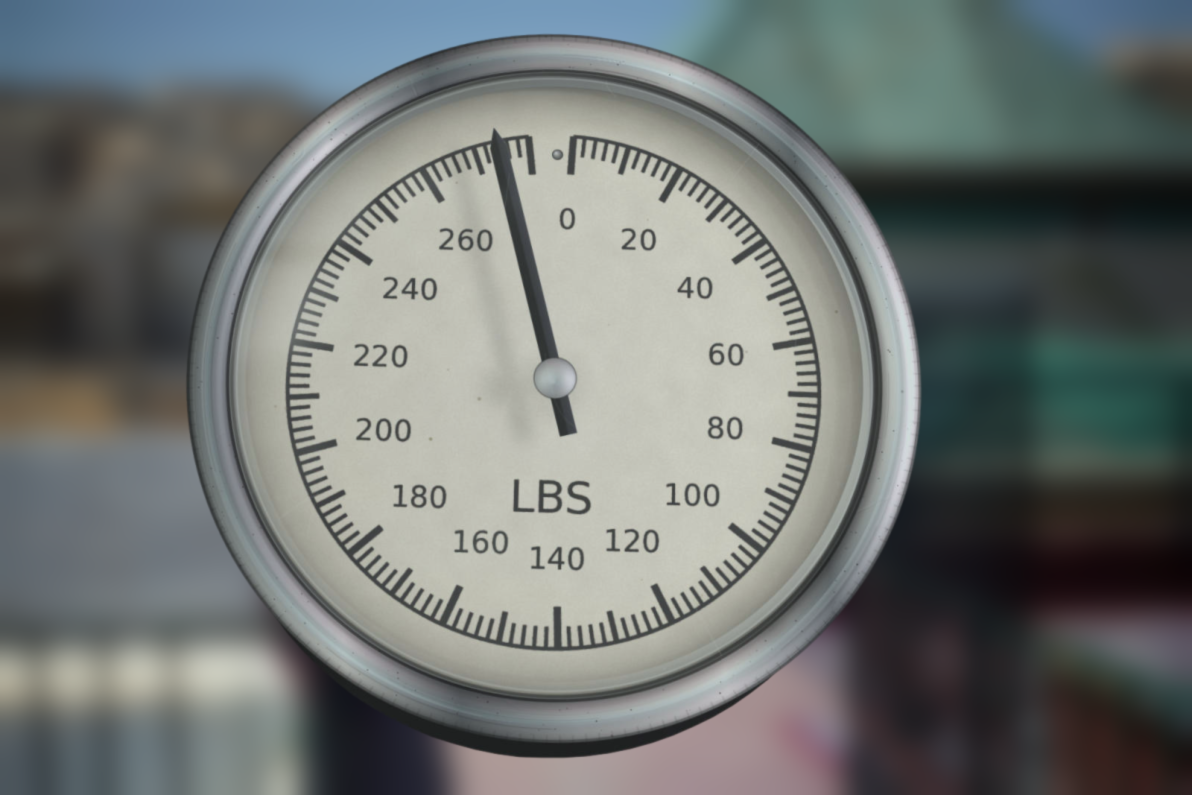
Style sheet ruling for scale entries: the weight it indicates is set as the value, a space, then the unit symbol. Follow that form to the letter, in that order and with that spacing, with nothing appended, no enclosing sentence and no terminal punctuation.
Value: 274 lb
